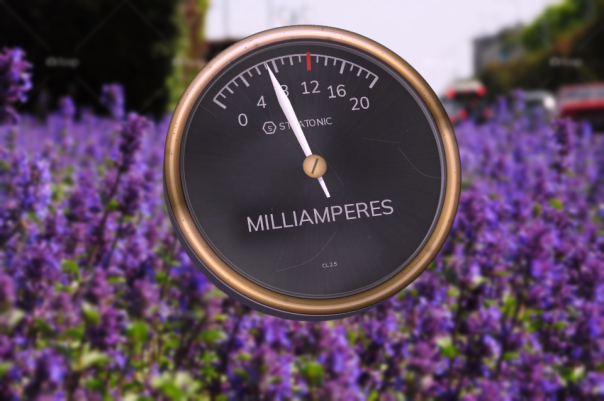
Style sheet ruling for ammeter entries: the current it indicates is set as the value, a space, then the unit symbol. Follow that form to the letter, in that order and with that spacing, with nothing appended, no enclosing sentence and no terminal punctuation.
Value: 7 mA
